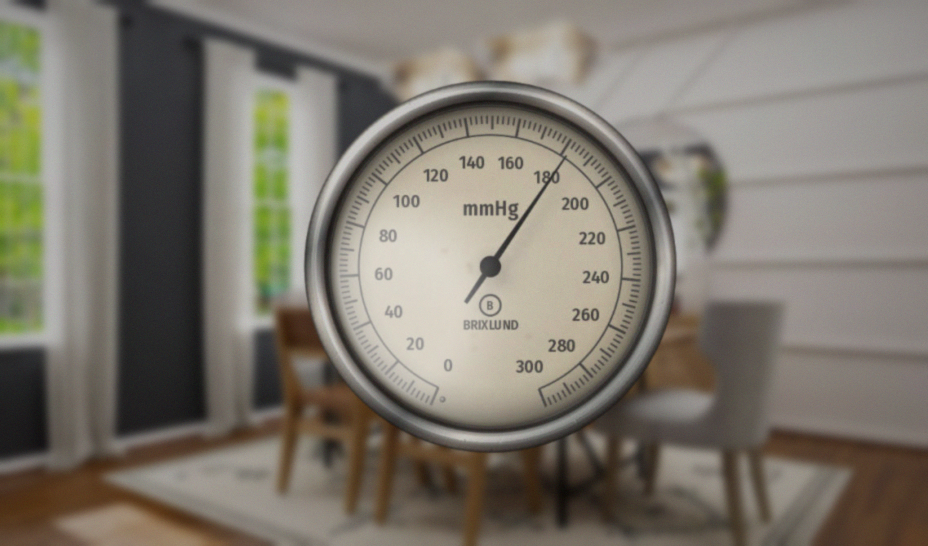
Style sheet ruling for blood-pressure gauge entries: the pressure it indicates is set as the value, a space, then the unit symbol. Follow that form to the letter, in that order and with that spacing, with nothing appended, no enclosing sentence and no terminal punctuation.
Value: 182 mmHg
